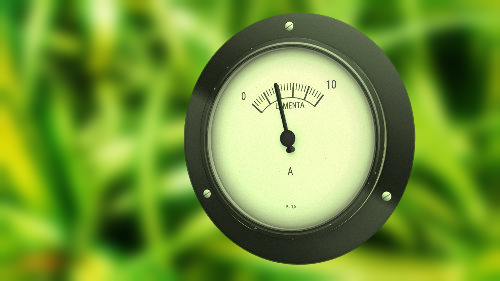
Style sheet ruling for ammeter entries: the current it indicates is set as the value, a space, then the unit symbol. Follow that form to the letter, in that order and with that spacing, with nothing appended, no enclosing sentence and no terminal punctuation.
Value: 4 A
